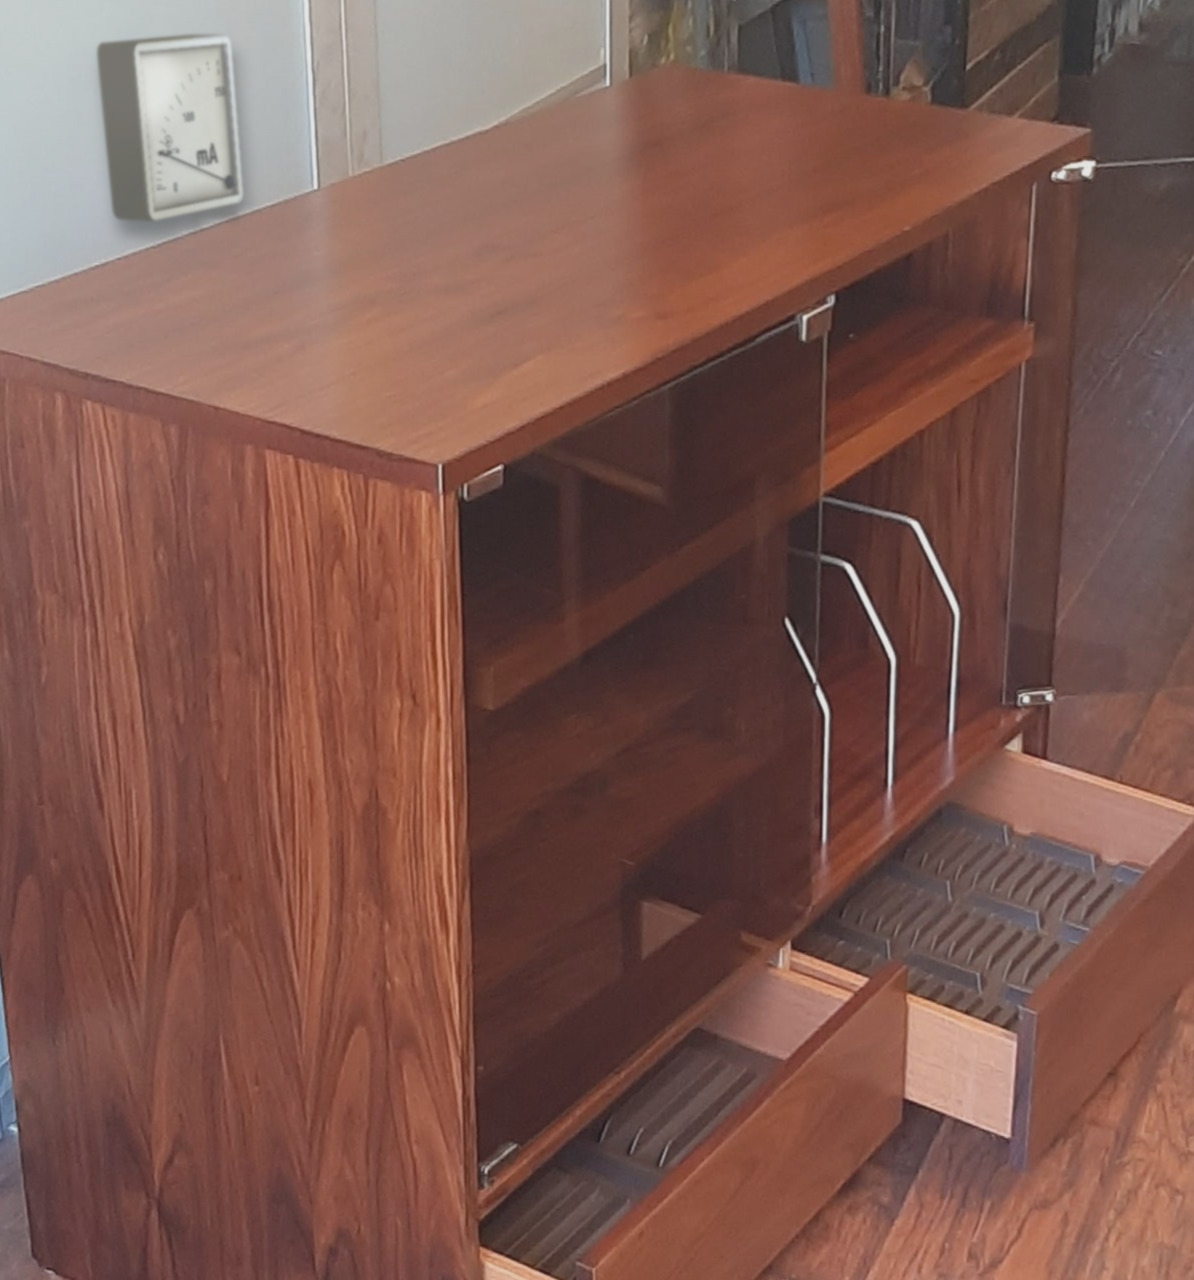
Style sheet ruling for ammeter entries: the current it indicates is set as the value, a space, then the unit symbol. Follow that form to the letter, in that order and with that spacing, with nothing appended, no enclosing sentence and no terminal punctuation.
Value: 50 mA
